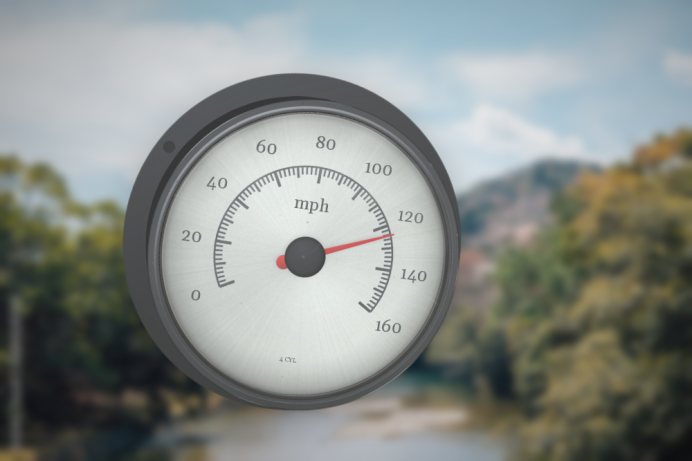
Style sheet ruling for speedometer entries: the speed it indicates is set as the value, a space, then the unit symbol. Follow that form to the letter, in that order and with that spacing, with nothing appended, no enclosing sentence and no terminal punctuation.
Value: 124 mph
